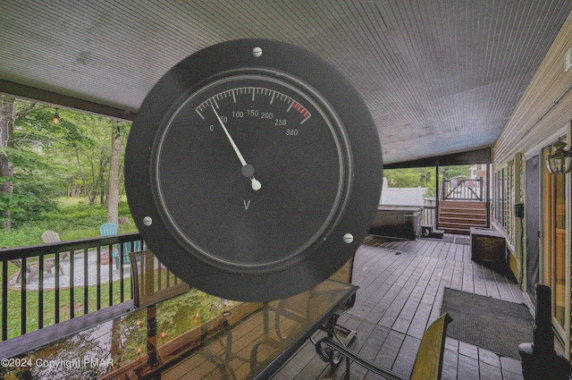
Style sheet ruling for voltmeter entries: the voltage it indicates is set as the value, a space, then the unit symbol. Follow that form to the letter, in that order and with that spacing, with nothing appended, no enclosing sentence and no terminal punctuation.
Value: 40 V
